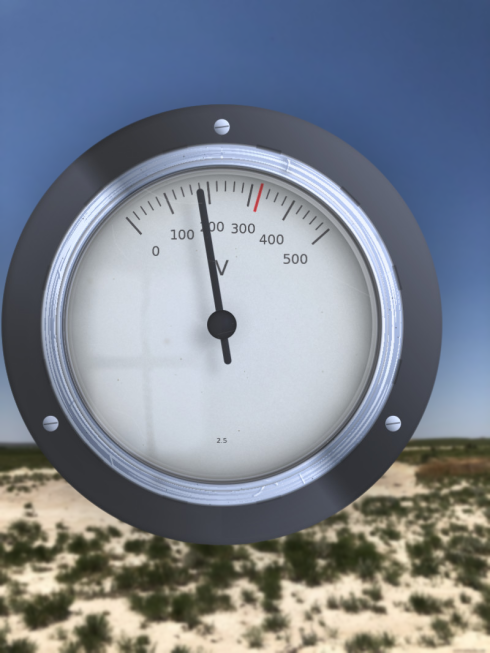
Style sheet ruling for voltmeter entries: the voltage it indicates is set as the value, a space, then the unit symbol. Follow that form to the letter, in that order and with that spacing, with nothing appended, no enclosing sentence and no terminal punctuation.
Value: 180 V
